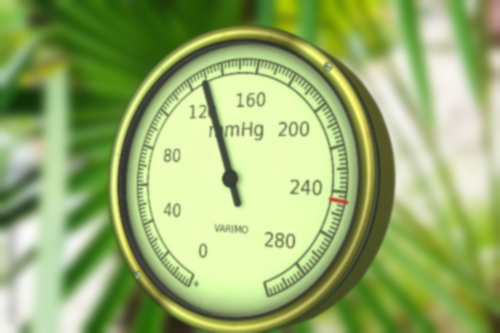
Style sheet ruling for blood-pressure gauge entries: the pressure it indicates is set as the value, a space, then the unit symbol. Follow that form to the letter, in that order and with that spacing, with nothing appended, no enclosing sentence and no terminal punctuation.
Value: 130 mmHg
